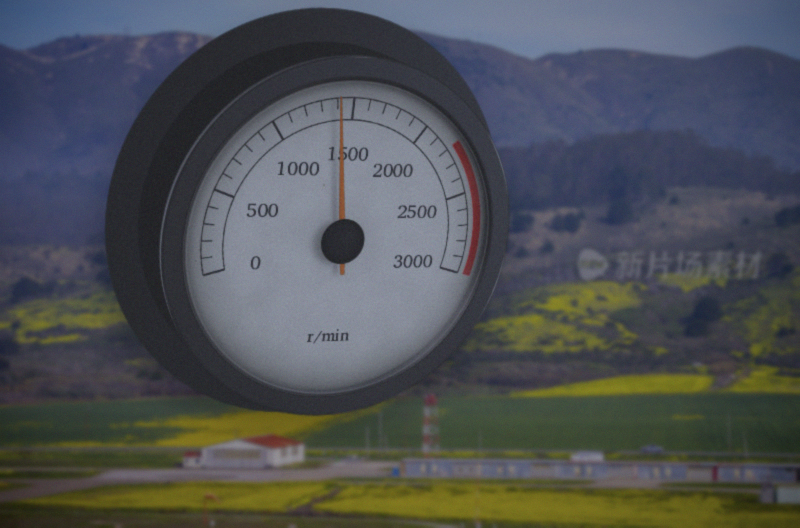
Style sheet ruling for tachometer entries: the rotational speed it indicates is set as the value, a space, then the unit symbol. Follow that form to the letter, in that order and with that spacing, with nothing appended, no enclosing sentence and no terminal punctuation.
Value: 1400 rpm
